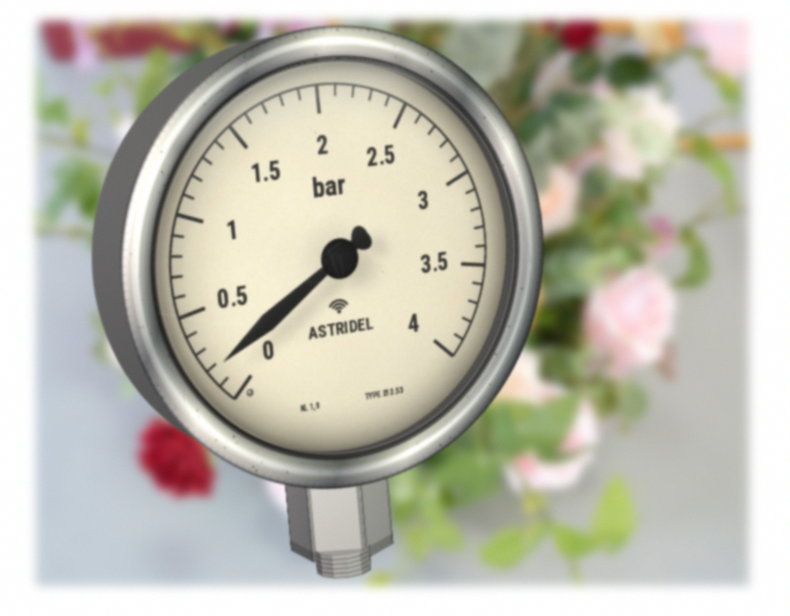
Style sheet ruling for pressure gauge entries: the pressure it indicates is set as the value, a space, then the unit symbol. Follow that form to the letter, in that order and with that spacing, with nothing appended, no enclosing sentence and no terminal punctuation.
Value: 0.2 bar
